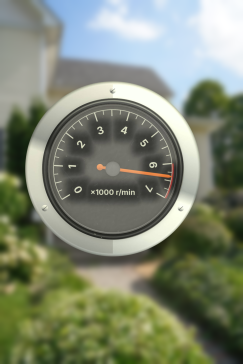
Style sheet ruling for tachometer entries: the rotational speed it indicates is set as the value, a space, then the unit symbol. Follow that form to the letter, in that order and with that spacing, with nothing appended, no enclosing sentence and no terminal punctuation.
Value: 6375 rpm
